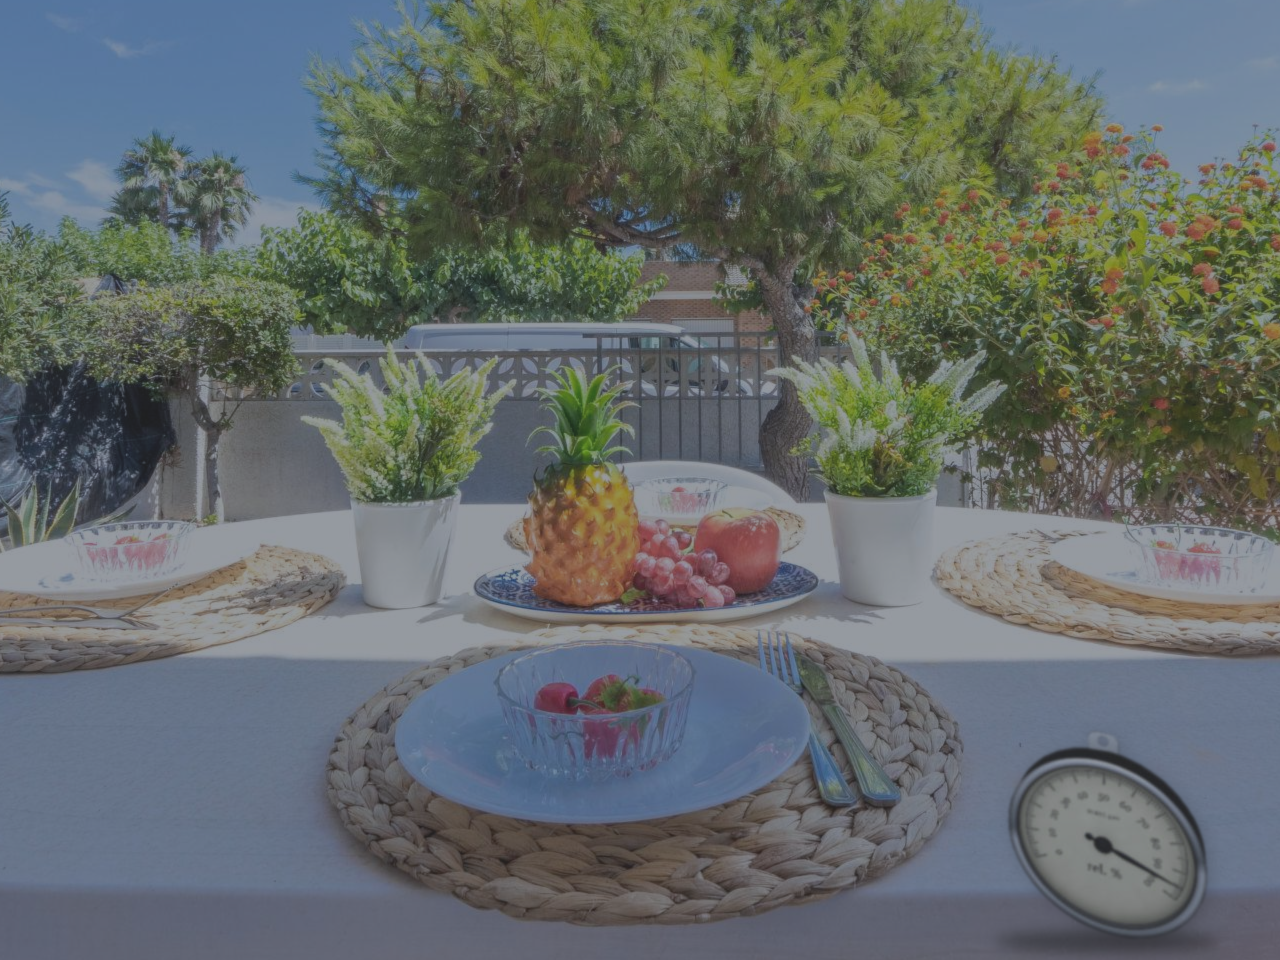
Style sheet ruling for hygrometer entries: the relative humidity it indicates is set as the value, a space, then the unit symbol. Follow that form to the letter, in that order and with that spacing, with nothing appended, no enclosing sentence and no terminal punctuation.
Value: 95 %
